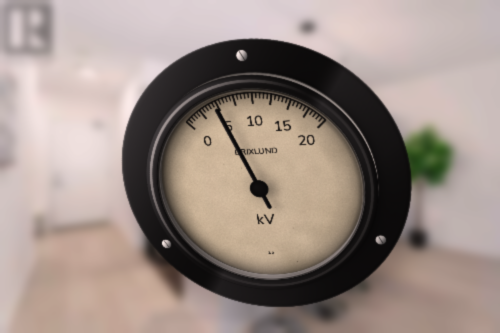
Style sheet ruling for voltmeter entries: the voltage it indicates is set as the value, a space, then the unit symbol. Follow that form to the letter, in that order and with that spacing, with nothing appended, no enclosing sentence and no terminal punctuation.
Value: 5 kV
